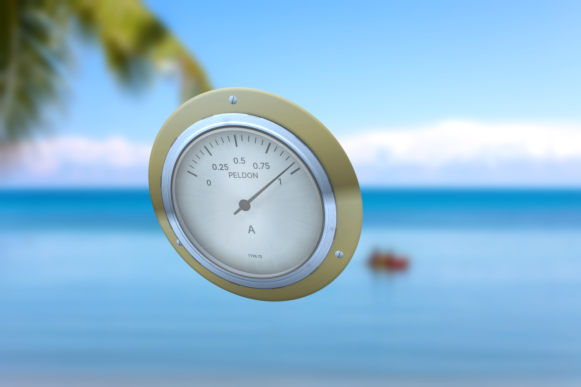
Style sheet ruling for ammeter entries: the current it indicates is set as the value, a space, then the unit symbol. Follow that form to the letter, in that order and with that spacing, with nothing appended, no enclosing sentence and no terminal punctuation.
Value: 0.95 A
